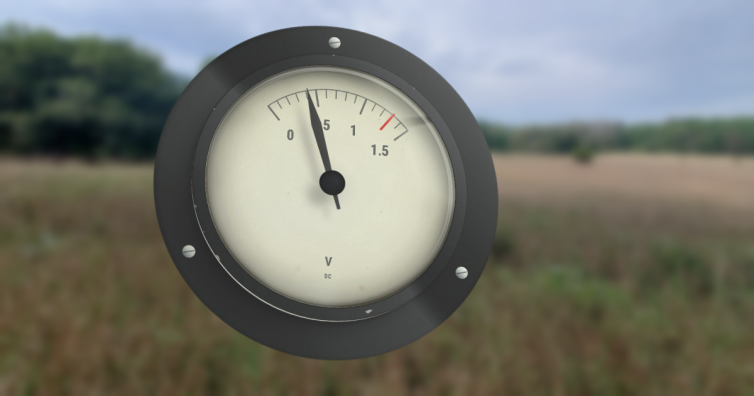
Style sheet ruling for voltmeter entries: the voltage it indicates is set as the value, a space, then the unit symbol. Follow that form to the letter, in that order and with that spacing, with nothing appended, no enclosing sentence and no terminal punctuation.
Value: 0.4 V
